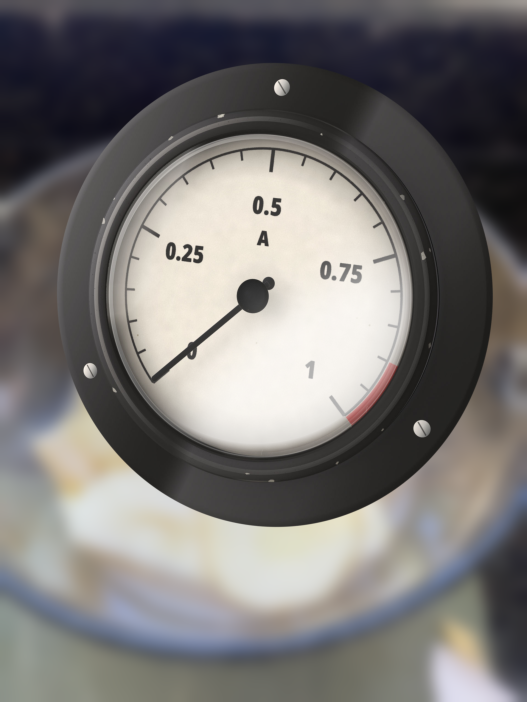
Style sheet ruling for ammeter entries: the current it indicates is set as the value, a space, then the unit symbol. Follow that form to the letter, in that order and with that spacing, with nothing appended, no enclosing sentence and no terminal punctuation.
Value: 0 A
